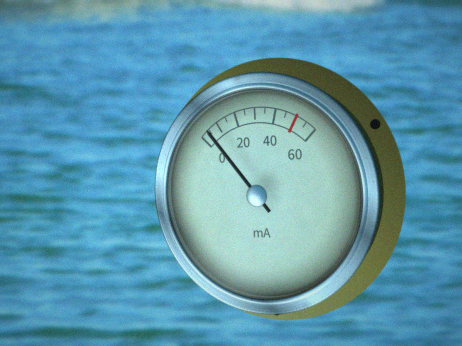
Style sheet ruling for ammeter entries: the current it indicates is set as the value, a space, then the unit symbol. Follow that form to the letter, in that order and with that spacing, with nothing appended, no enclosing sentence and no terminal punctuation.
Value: 5 mA
